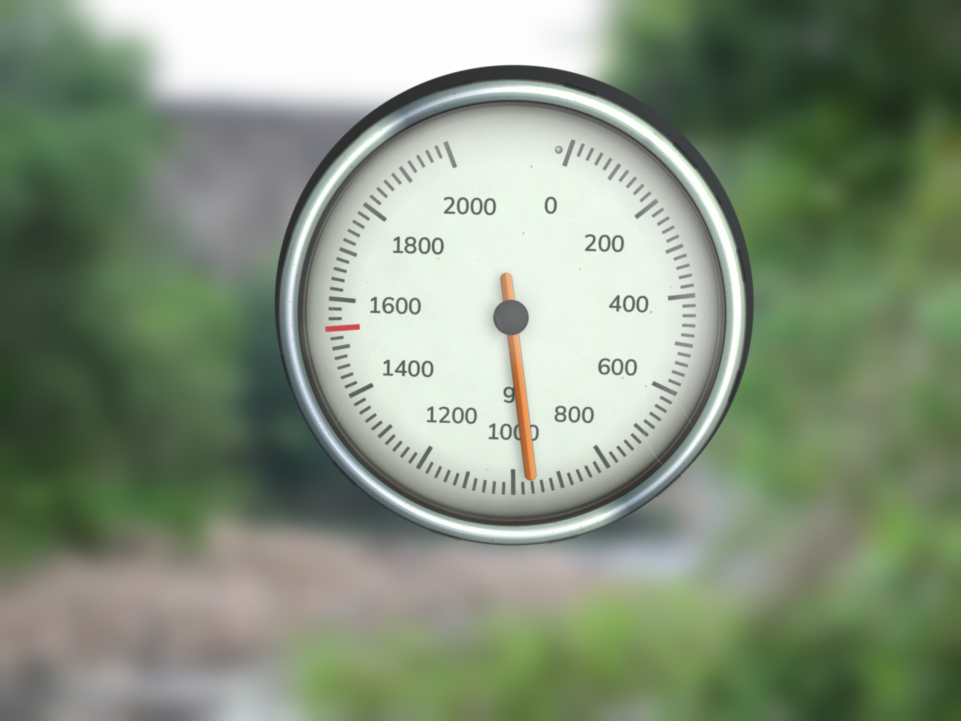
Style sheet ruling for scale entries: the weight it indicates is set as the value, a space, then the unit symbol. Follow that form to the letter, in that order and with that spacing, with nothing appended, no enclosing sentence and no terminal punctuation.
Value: 960 g
